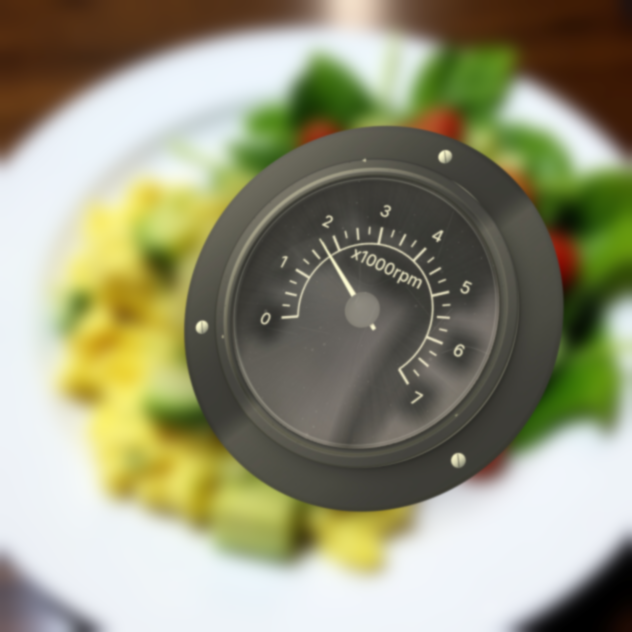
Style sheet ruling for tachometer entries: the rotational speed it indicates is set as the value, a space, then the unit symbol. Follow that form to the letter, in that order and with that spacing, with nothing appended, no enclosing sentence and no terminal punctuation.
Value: 1750 rpm
